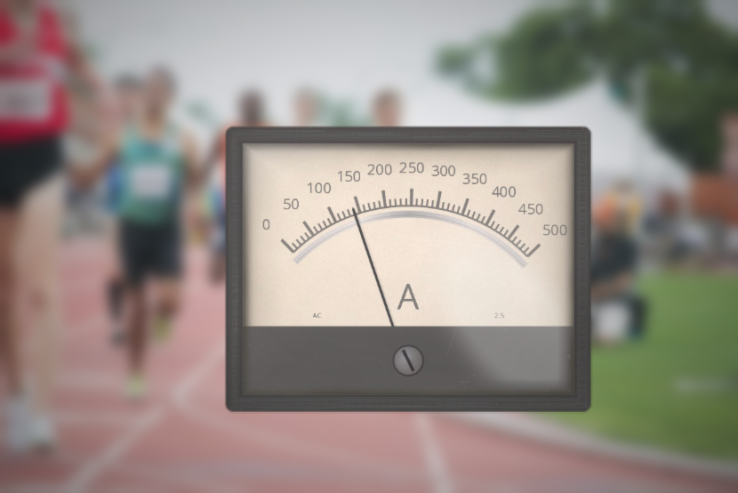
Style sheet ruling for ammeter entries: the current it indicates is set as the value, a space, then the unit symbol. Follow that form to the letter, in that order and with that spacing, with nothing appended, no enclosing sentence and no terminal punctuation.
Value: 140 A
